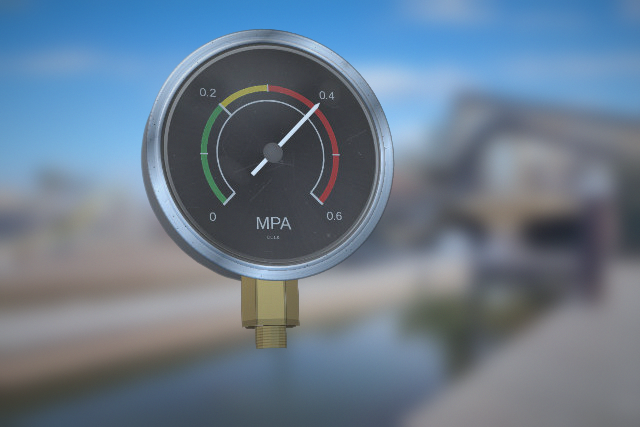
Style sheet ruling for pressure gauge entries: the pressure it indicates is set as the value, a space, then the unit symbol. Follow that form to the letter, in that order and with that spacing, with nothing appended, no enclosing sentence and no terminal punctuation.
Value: 0.4 MPa
